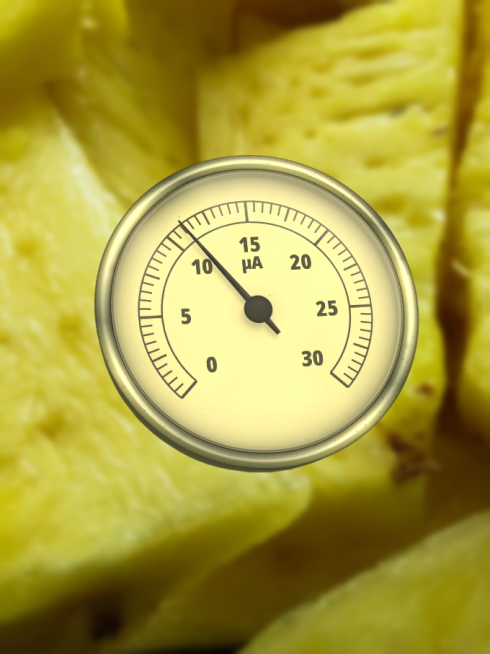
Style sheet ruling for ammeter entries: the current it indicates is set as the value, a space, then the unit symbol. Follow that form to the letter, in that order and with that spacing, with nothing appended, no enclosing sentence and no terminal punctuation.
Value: 11 µA
